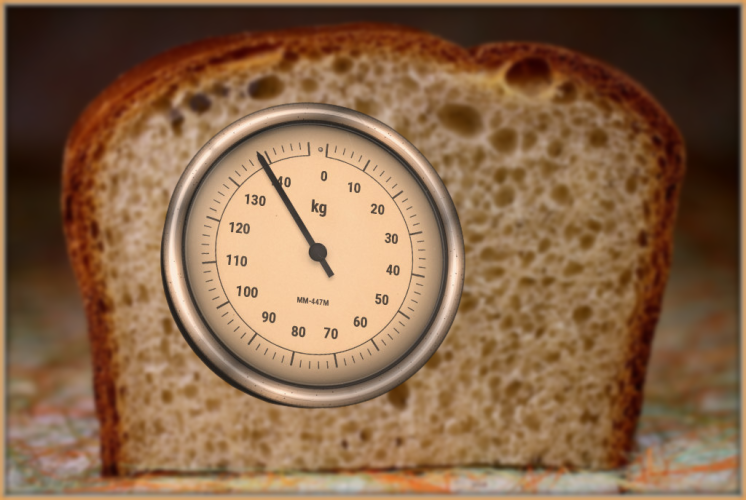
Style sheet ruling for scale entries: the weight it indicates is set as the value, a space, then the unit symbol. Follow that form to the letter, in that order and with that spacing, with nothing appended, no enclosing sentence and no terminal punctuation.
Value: 138 kg
